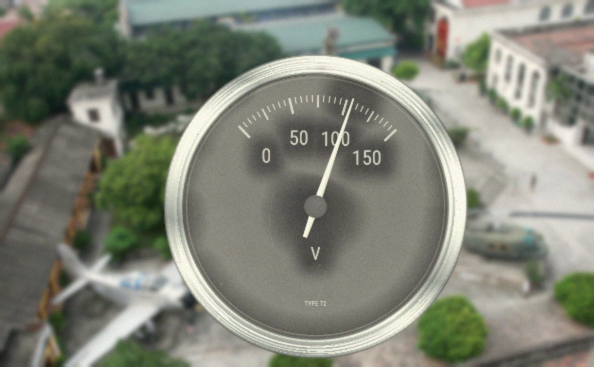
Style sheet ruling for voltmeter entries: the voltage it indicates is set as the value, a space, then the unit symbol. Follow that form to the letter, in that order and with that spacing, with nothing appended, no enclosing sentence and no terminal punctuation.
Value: 105 V
